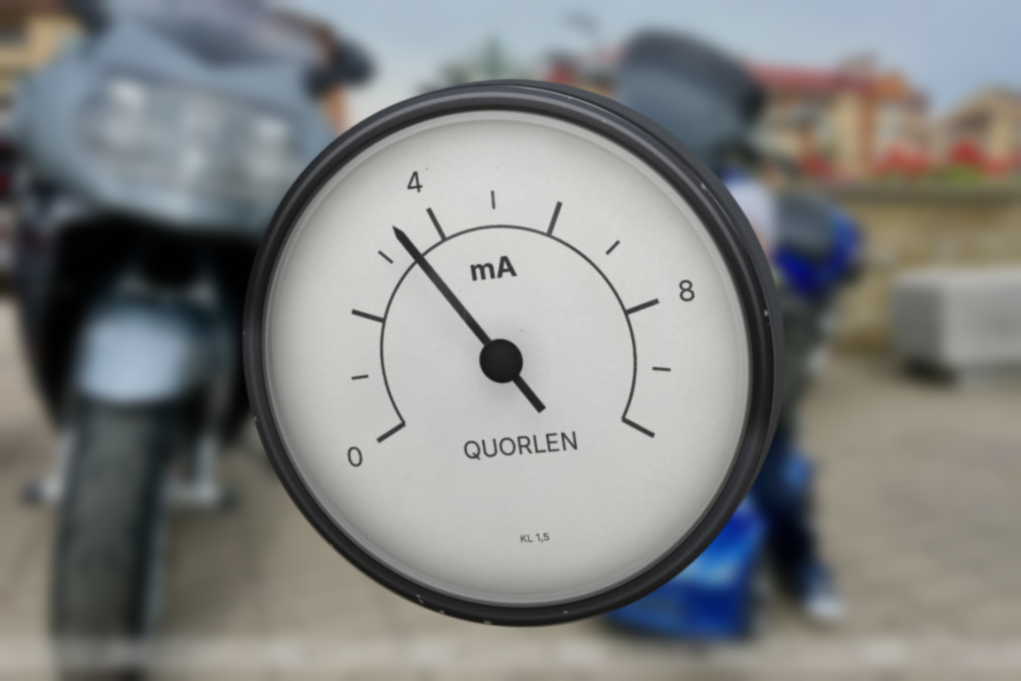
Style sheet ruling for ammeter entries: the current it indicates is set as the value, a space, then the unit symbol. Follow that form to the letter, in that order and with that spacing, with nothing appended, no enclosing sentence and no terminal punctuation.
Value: 3.5 mA
